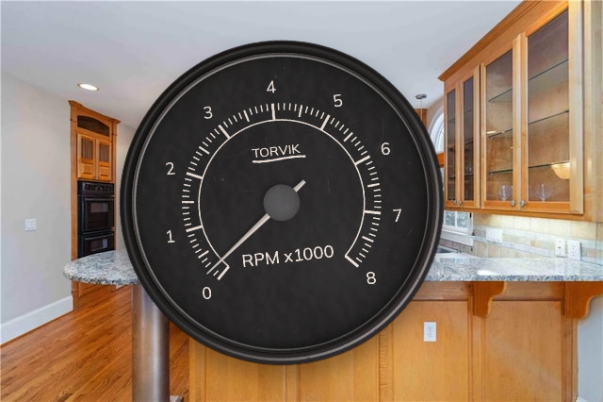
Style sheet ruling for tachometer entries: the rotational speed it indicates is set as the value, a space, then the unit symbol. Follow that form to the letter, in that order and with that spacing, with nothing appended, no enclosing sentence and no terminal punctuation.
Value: 200 rpm
